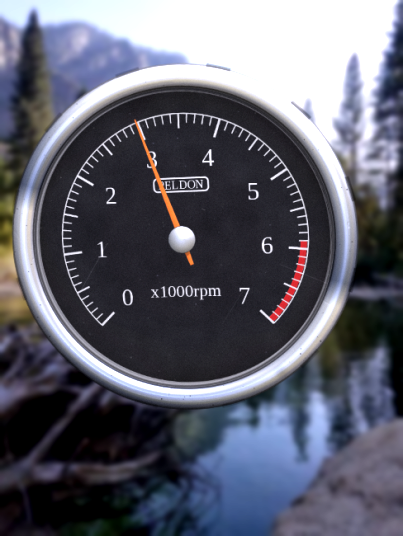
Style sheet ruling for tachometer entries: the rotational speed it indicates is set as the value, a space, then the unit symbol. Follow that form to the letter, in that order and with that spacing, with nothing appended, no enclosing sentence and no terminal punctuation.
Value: 3000 rpm
